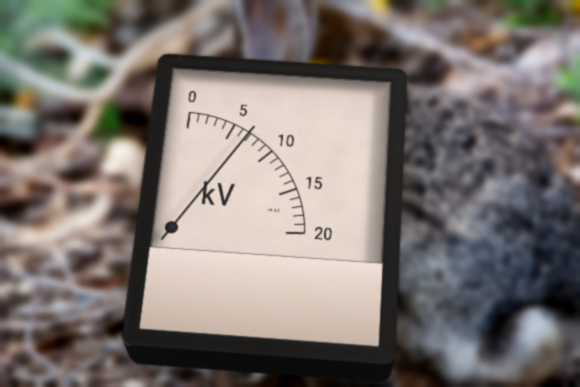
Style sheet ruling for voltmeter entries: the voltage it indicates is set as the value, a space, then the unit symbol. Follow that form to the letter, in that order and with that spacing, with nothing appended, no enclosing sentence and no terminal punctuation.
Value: 7 kV
